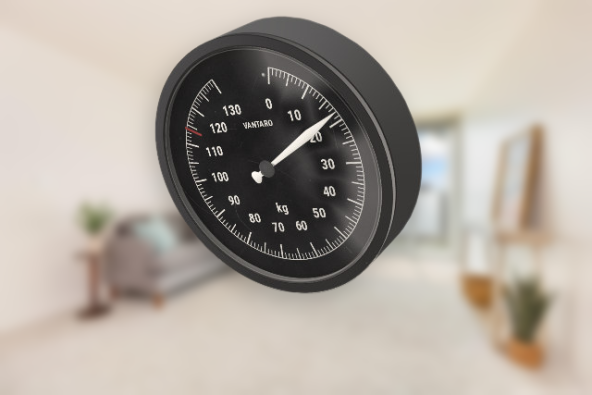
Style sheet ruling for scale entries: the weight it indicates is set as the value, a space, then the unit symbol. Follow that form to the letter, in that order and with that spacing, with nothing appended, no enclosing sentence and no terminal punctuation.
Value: 18 kg
